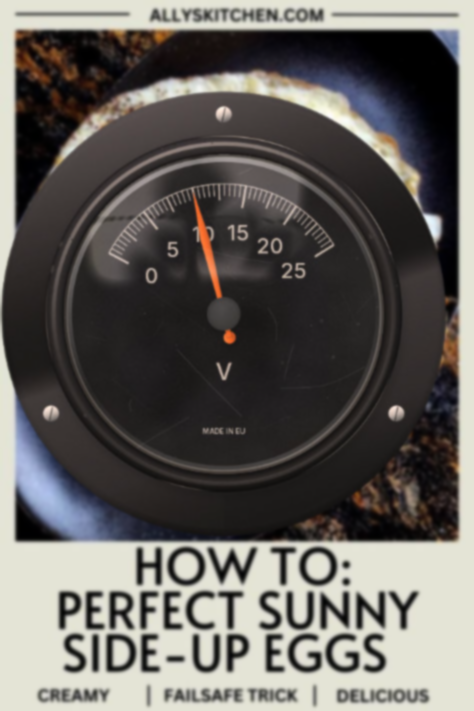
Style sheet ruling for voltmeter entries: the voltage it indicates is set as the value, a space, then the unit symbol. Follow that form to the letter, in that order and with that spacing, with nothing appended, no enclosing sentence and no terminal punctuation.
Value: 10 V
